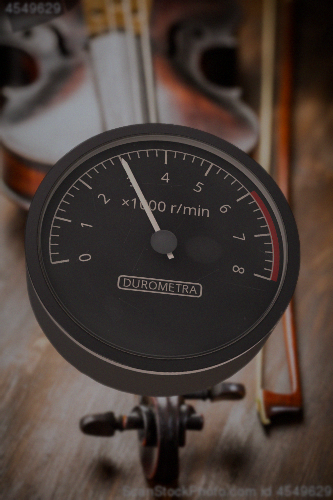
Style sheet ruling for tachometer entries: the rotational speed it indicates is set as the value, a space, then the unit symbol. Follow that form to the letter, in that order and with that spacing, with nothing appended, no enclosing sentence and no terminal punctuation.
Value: 3000 rpm
